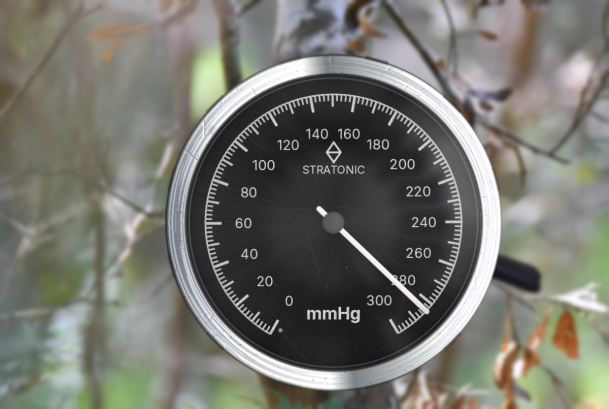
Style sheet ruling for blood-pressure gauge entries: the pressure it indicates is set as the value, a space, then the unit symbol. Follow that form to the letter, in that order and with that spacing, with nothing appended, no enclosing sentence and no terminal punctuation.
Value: 284 mmHg
